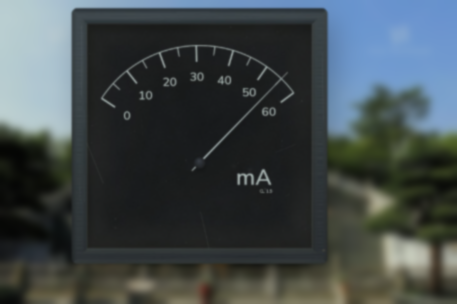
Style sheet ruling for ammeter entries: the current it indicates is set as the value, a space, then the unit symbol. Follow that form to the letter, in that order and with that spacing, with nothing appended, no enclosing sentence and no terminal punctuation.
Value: 55 mA
